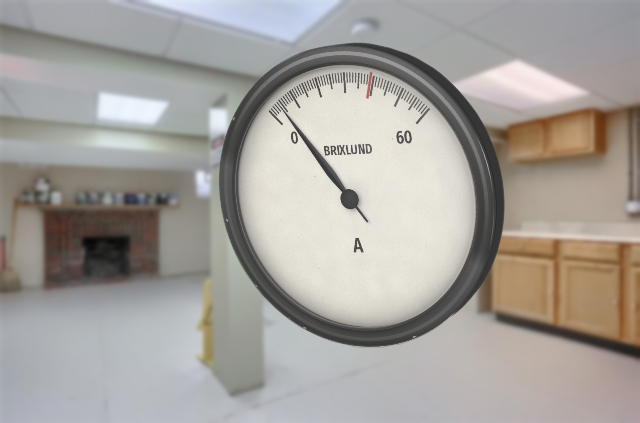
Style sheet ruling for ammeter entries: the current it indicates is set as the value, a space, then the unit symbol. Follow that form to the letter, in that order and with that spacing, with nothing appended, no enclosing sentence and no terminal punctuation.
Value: 5 A
